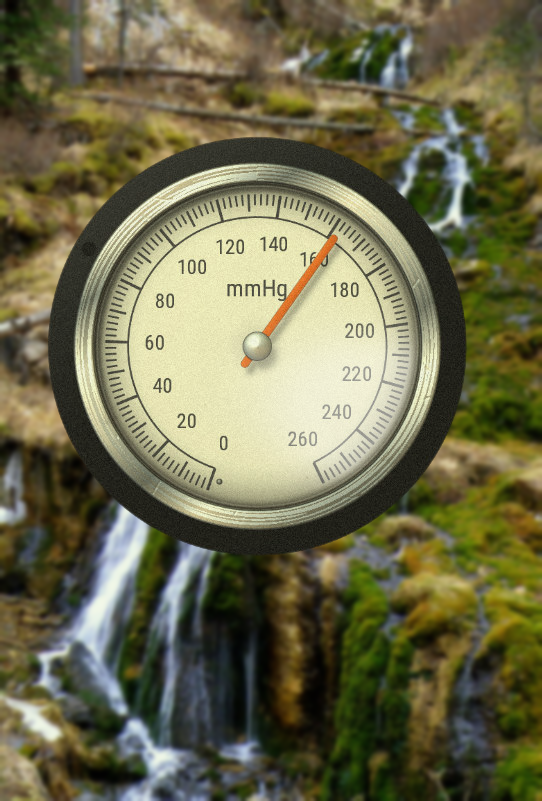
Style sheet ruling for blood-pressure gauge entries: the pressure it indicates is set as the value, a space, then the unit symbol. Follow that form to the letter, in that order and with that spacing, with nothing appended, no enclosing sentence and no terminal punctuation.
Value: 162 mmHg
